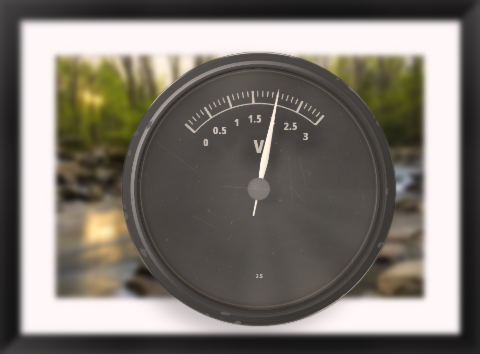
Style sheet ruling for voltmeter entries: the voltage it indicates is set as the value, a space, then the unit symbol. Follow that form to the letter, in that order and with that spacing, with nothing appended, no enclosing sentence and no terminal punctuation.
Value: 2 V
